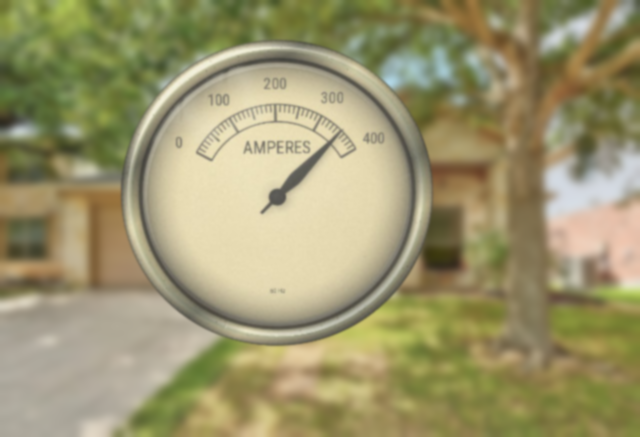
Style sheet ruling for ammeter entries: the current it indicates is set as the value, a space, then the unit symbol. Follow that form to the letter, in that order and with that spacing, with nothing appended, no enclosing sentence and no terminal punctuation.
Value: 350 A
